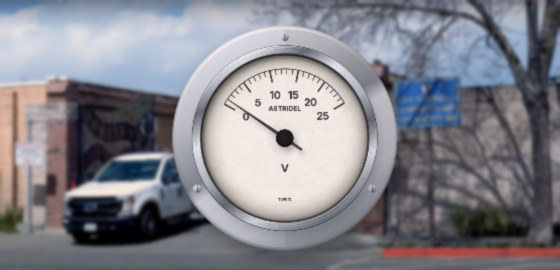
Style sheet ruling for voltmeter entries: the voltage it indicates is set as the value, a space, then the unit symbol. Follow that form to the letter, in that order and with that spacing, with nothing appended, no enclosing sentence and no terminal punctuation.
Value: 1 V
